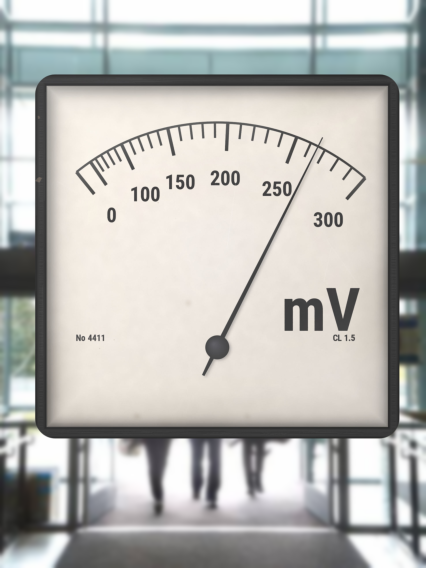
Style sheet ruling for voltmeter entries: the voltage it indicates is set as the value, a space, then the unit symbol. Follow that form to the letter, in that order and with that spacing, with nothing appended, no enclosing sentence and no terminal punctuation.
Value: 265 mV
